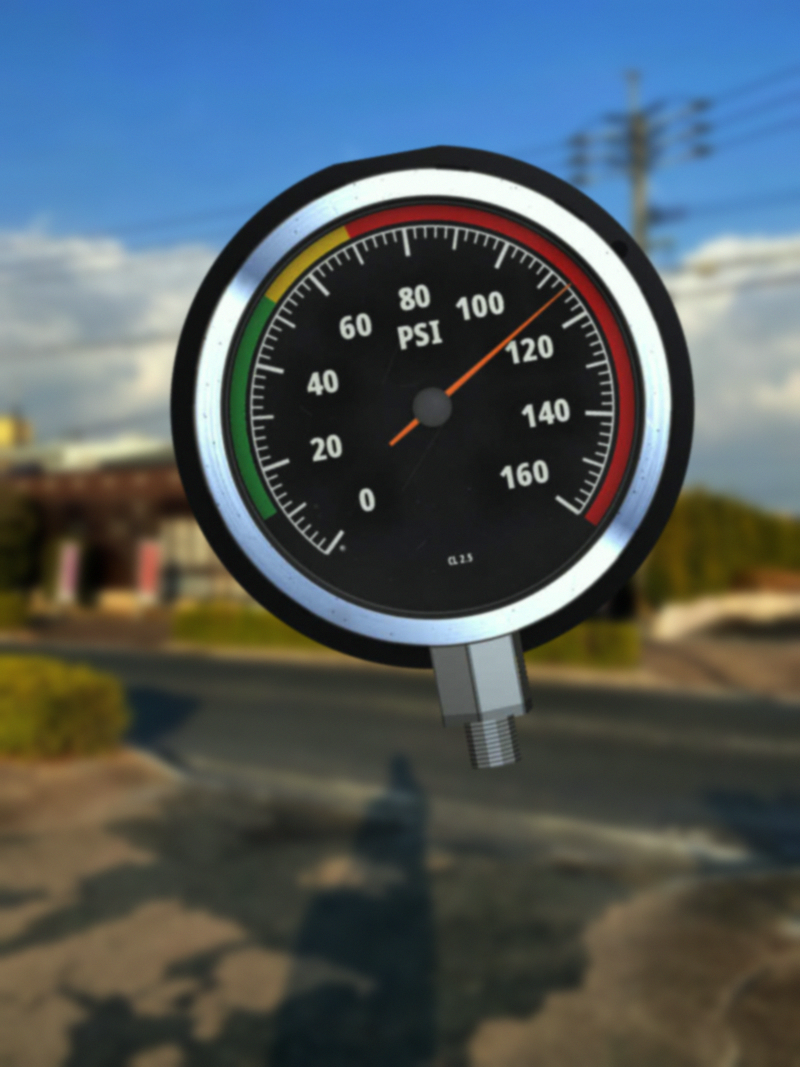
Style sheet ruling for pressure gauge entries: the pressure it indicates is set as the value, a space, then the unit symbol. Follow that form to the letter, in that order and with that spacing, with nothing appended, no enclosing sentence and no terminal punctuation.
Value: 114 psi
